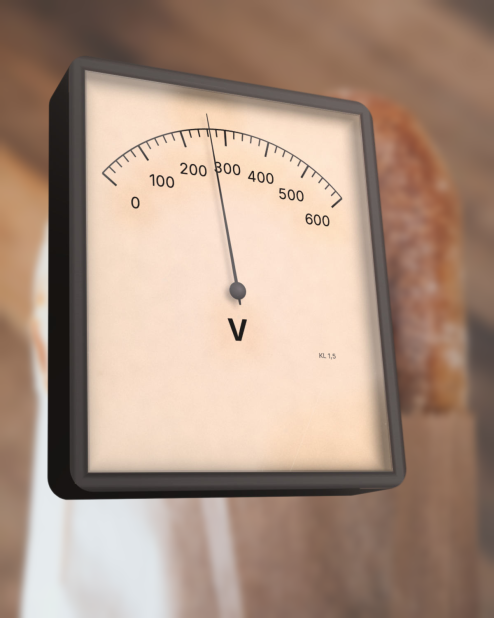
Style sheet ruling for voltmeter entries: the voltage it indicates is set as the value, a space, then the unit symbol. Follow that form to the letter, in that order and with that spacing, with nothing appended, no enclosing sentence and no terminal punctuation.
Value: 260 V
